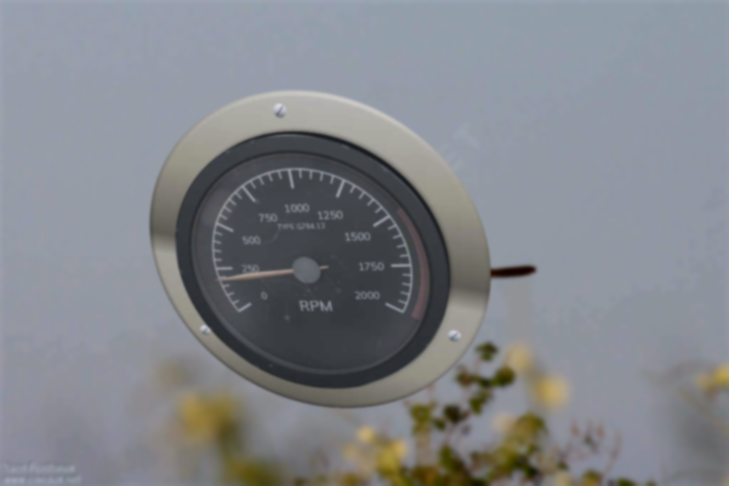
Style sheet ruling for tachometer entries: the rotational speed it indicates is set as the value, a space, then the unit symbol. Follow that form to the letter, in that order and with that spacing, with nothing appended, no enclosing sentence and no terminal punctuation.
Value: 200 rpm
